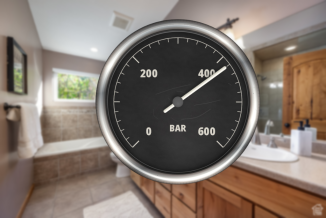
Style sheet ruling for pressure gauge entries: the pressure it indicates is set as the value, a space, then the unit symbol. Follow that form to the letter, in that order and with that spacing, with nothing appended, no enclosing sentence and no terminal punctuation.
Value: 420 bar
